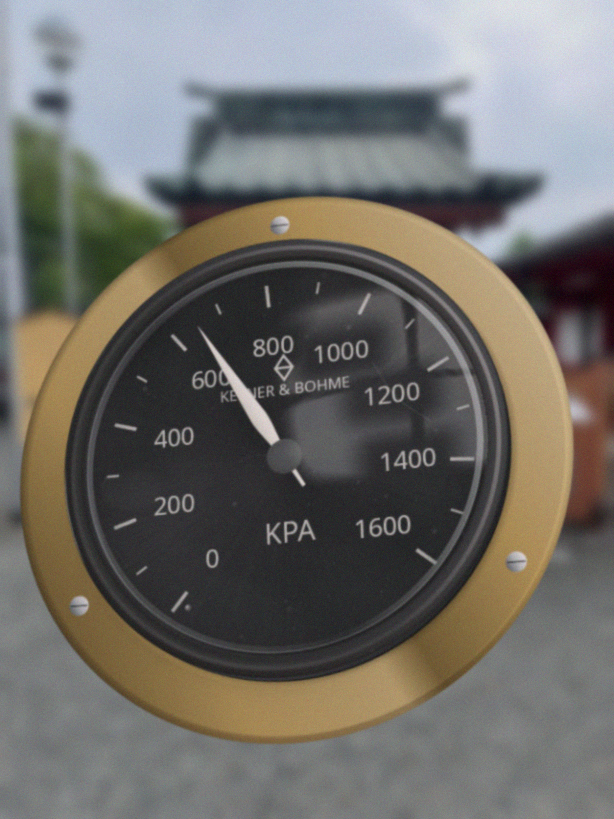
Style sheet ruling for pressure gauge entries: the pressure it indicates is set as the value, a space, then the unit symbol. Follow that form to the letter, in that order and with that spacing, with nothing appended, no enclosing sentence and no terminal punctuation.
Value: 650 kPa
